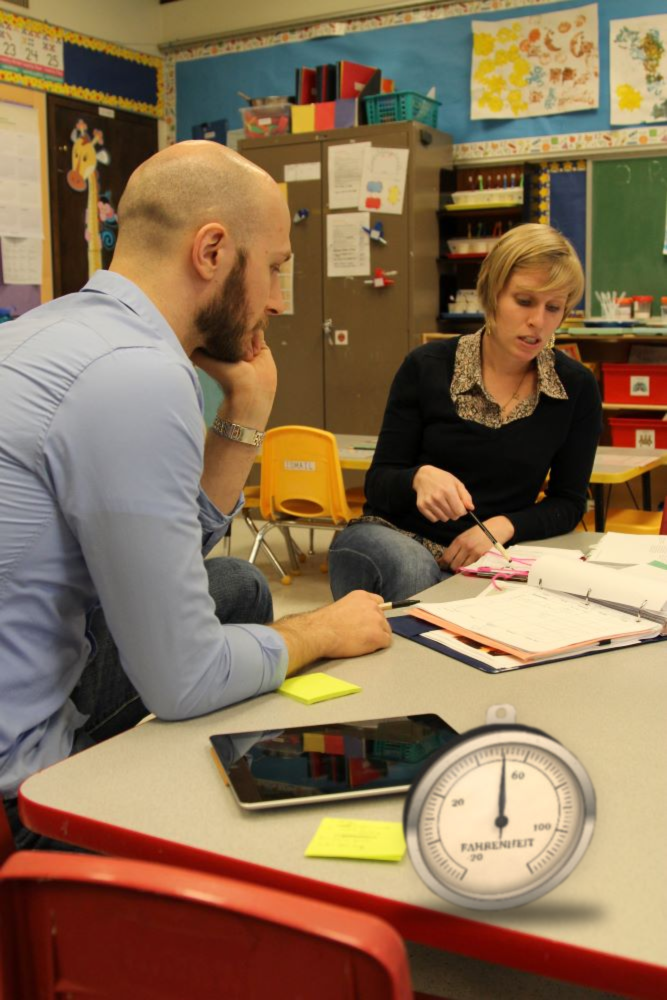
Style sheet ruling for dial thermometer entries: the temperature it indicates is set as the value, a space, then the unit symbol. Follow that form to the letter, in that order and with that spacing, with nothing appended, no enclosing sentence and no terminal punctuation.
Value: 50 °F
